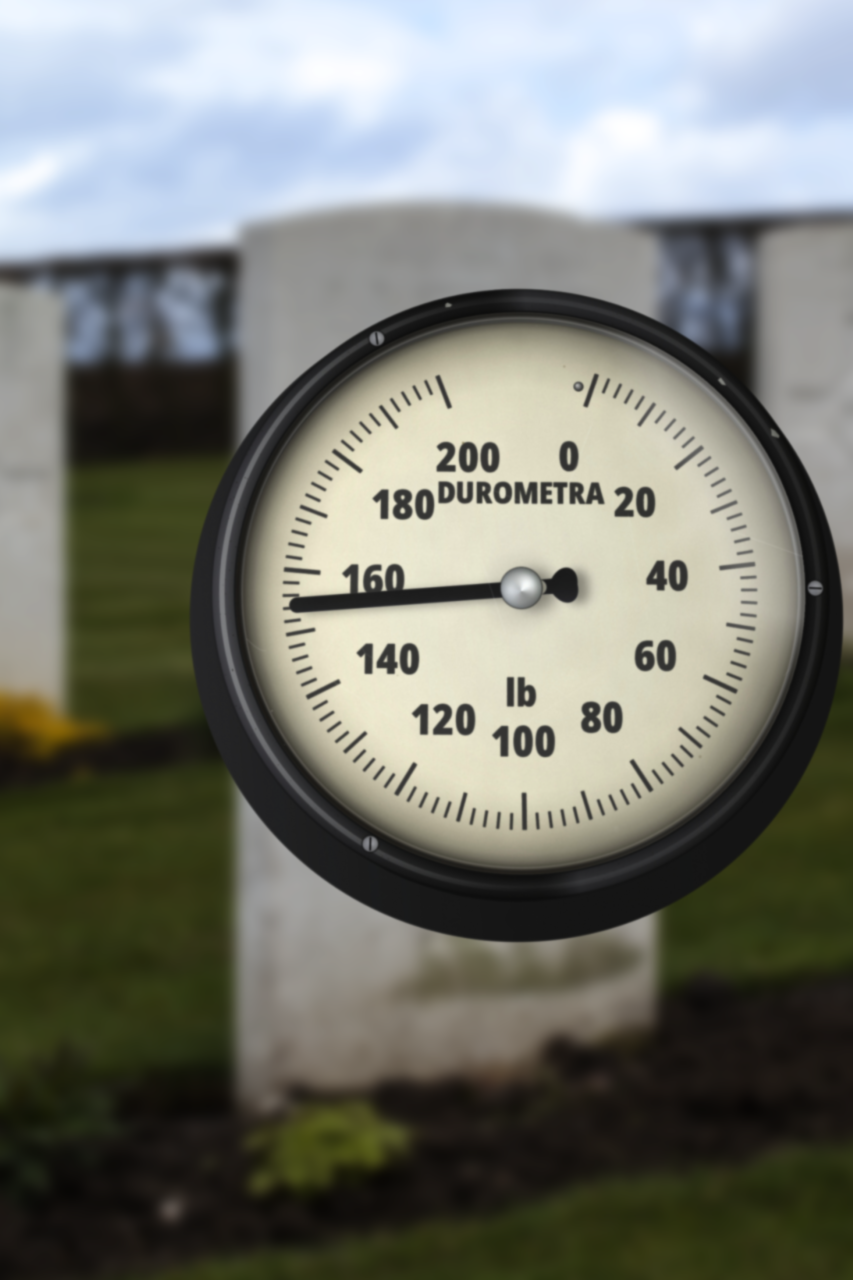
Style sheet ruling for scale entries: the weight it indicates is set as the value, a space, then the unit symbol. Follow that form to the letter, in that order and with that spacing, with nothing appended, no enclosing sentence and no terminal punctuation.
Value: 154 lb
